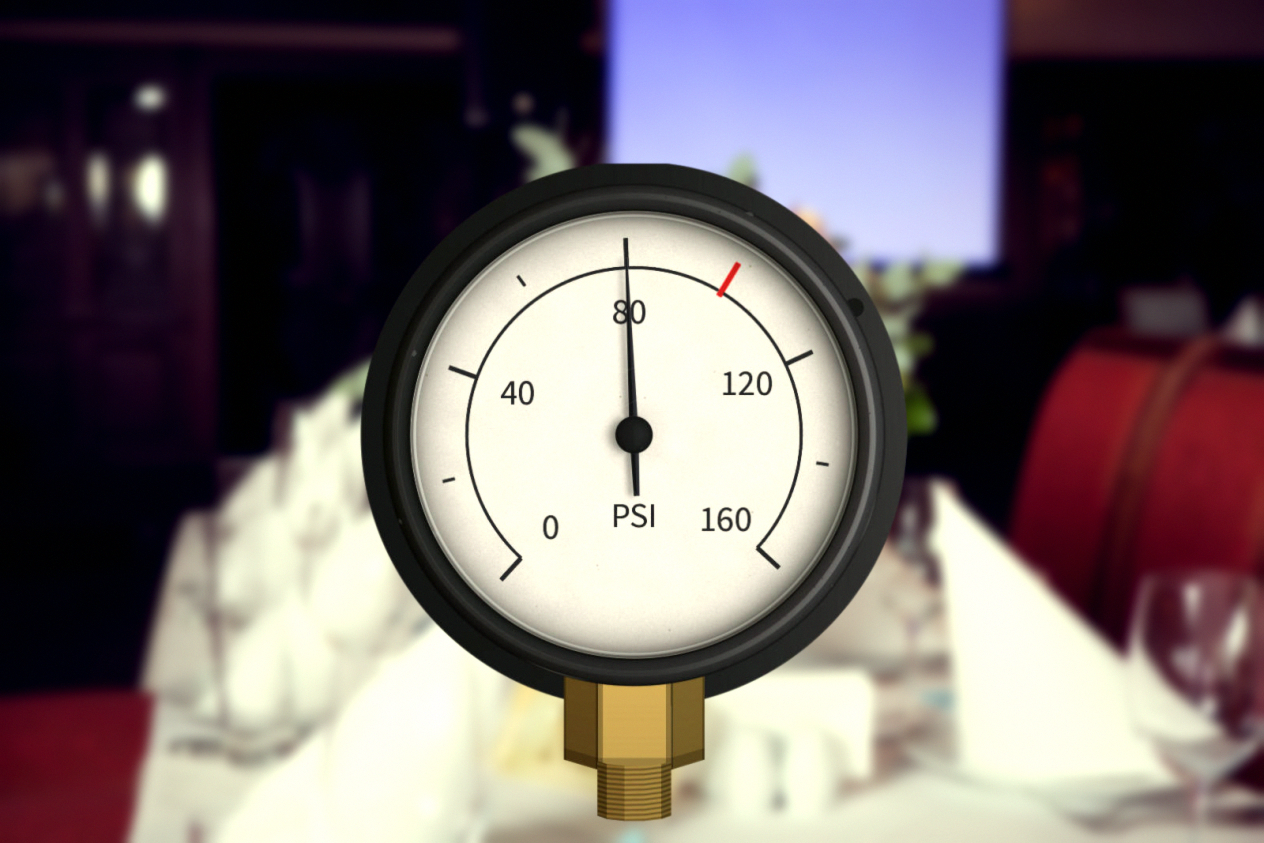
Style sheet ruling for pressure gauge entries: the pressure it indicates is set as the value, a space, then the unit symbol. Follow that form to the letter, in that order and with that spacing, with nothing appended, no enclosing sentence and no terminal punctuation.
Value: 80 psi
